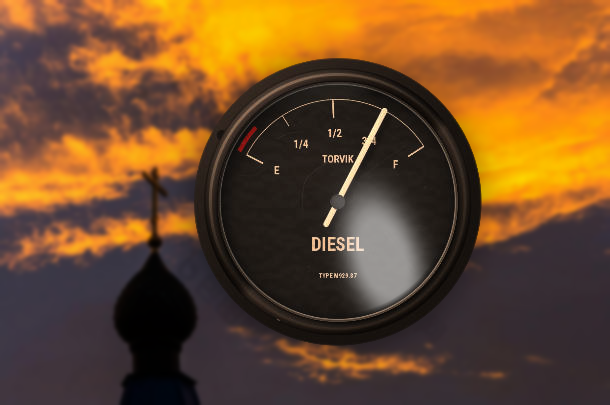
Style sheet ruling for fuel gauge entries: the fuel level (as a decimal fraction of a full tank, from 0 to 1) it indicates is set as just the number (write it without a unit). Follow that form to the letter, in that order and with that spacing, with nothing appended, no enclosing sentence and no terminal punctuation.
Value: 0.75
